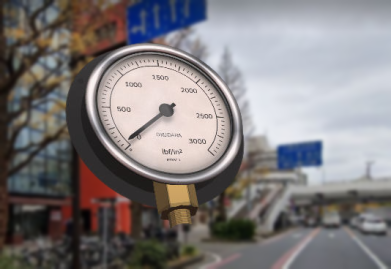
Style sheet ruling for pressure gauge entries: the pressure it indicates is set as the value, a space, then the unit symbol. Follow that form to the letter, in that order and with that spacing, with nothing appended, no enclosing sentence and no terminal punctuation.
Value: 50 psi
